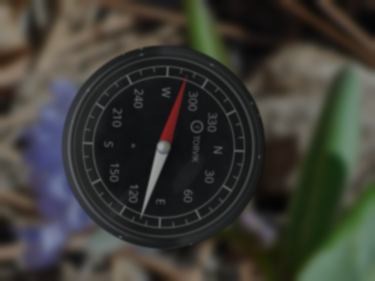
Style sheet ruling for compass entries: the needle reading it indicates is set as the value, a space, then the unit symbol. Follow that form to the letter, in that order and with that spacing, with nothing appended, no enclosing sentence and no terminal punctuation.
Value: 285 °
